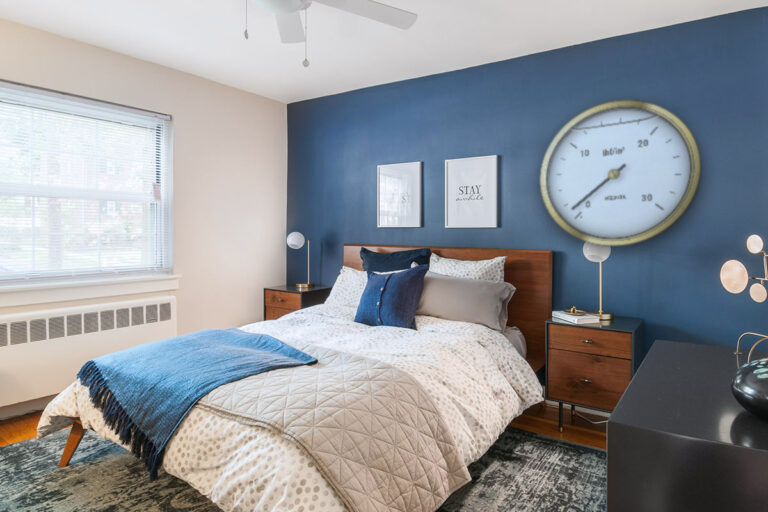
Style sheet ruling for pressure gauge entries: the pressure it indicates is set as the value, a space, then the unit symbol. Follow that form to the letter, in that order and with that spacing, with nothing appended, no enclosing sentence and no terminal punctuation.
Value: 1 psi
